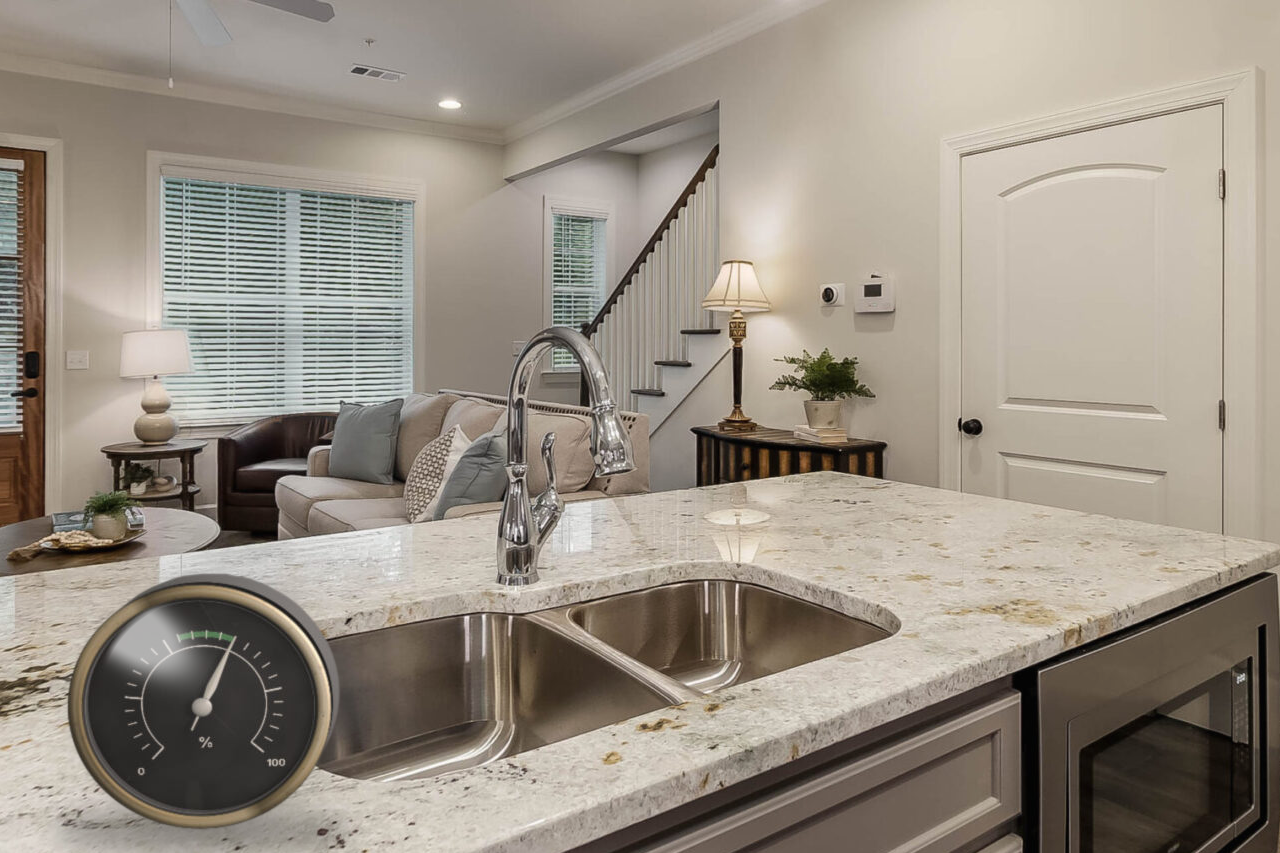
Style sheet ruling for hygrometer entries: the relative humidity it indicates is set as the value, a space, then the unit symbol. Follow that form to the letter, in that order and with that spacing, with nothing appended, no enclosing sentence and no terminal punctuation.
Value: 60 %
